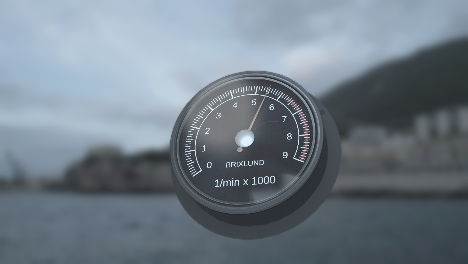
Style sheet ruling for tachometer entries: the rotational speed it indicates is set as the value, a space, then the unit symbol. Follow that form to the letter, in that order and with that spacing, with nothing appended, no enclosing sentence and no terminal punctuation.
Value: 5500 rpm
